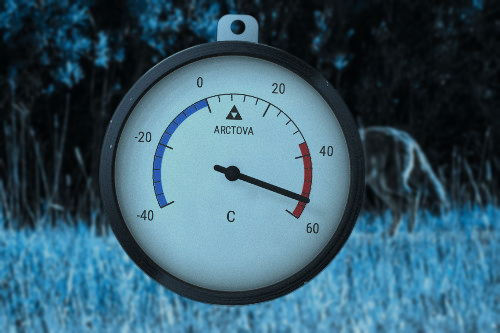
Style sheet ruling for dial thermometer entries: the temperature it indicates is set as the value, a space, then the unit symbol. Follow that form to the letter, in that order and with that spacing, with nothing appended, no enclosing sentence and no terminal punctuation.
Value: 54 °C
